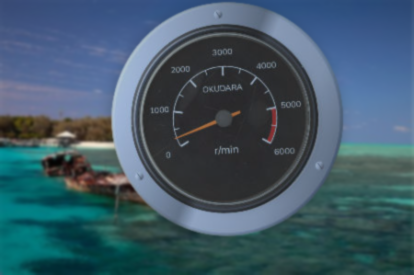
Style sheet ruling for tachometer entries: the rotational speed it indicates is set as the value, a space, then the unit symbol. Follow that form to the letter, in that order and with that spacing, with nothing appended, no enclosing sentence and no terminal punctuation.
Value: 250 rpm
